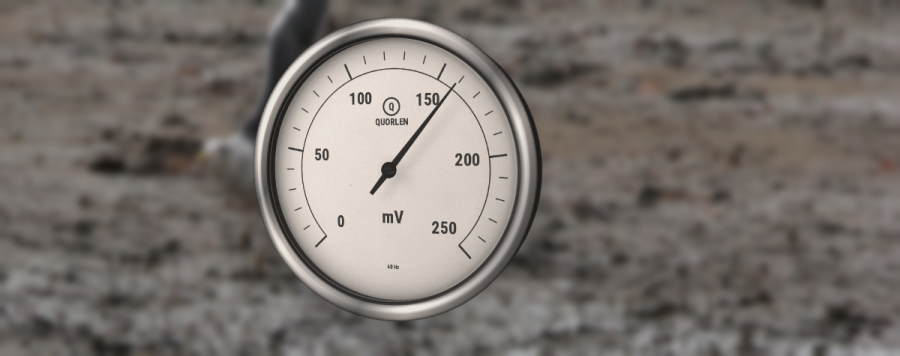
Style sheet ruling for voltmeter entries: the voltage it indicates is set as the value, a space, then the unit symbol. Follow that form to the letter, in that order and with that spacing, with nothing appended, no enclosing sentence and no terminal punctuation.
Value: 160 mV
